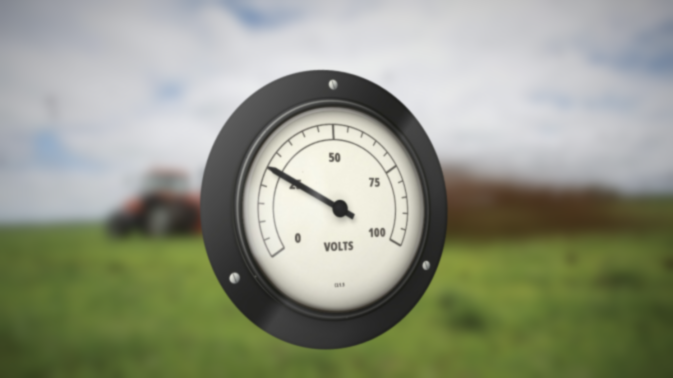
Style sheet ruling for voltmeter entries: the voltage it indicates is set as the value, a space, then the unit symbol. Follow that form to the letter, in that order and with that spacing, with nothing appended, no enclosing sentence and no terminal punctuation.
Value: 25 V
